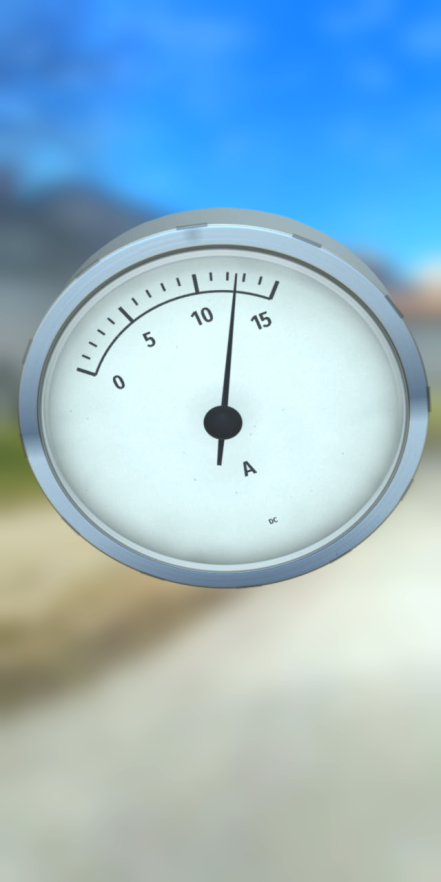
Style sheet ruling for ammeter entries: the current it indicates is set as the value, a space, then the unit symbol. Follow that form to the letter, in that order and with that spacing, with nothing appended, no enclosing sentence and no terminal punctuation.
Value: 12.5 A
